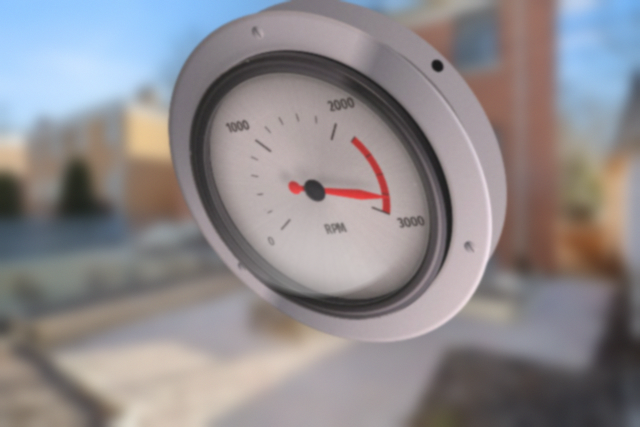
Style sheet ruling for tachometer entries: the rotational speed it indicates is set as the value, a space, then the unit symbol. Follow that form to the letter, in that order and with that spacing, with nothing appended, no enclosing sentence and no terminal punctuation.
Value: 2800 rpm
